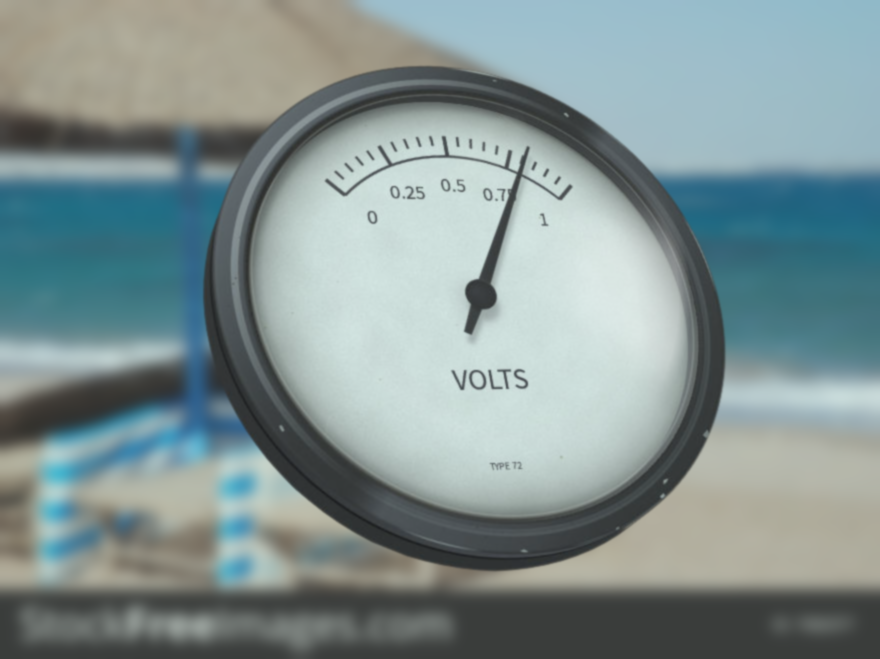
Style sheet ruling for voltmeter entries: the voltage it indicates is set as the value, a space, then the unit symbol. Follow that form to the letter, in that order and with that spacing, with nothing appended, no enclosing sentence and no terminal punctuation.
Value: 0.8 V
